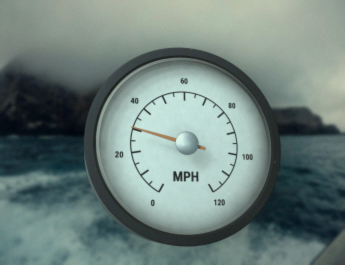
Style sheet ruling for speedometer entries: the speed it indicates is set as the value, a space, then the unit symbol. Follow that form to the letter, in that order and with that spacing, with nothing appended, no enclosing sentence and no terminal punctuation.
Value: 30 mph
